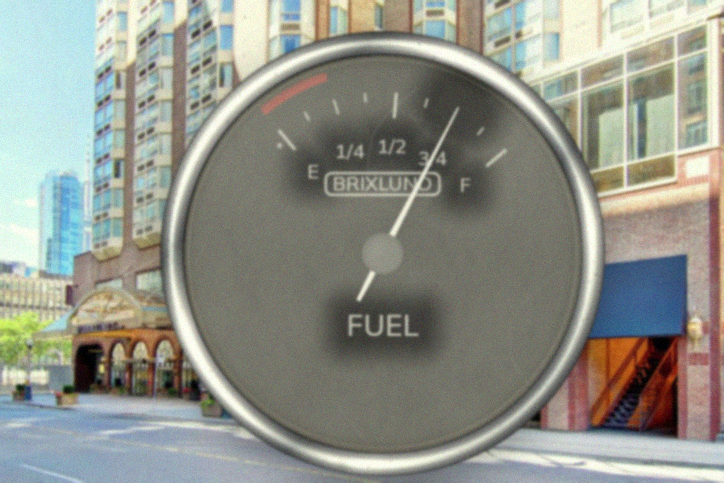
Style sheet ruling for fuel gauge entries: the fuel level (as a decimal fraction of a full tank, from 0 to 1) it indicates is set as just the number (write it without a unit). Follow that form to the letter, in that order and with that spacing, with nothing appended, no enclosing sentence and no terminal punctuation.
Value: 0.75
